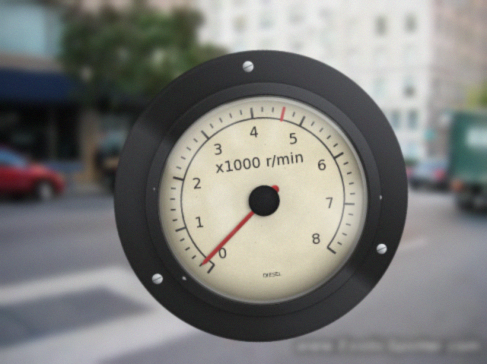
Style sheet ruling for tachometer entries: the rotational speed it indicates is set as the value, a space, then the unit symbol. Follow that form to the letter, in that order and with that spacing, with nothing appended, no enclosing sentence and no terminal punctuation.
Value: 200 rpm
